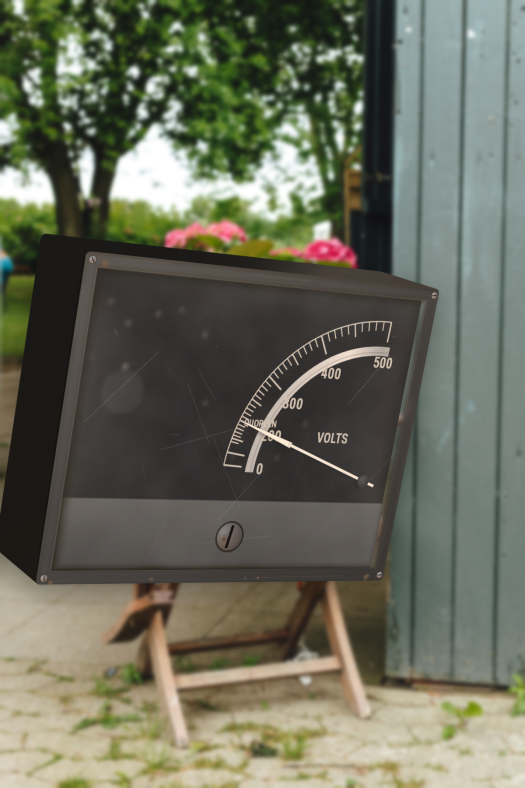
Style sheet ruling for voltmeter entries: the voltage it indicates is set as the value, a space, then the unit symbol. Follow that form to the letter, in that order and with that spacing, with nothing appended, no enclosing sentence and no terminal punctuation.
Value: 200 V
